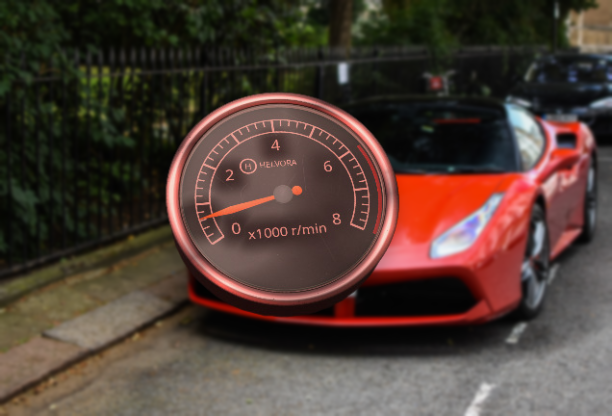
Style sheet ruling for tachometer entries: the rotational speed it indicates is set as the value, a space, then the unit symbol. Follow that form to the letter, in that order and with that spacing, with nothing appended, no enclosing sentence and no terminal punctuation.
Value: 600 rpm
